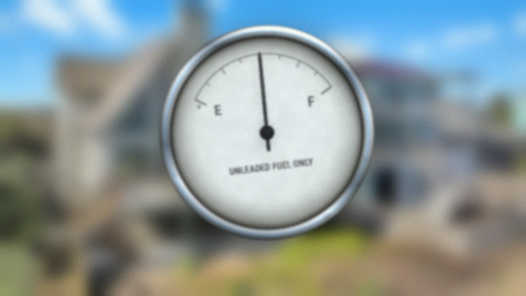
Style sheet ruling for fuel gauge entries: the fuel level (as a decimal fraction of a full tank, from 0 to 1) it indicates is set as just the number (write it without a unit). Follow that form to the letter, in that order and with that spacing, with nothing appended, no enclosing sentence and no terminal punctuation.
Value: 0.5
